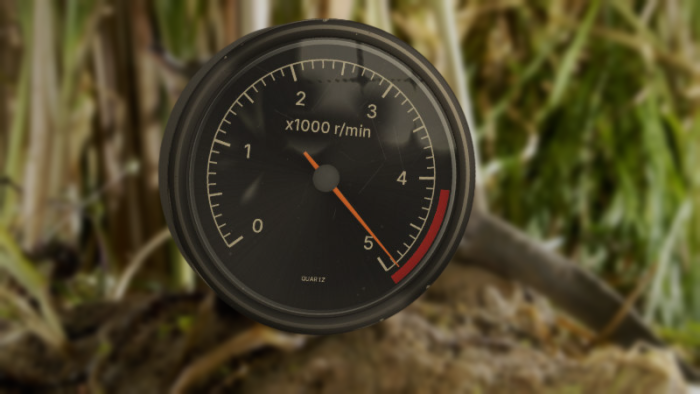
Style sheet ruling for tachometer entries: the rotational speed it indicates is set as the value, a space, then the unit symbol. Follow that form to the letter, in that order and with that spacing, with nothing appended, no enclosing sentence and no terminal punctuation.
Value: 4900 rpm
